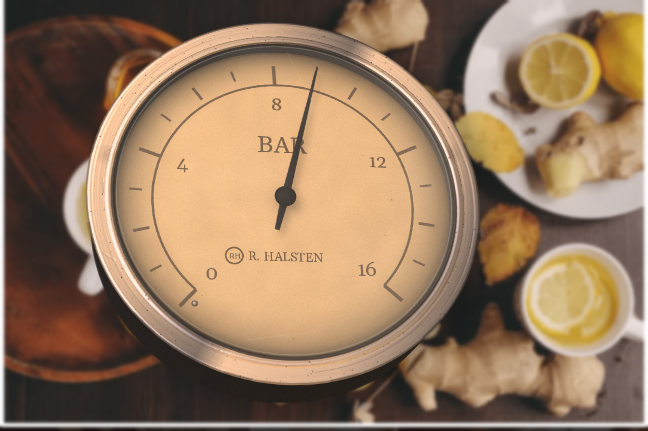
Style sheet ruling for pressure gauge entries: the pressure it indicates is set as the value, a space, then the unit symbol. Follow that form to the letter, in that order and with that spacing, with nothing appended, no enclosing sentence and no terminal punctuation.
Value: 9 bar
